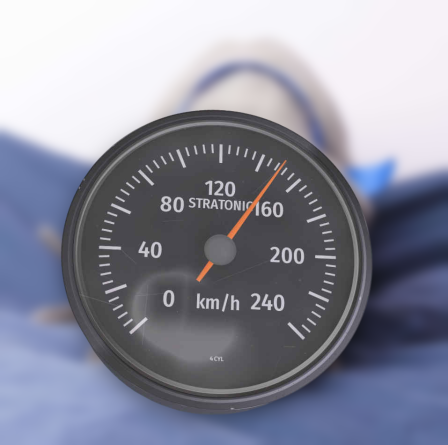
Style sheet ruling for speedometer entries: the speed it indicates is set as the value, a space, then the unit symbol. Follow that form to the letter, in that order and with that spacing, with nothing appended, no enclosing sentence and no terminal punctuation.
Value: 150 km/h
